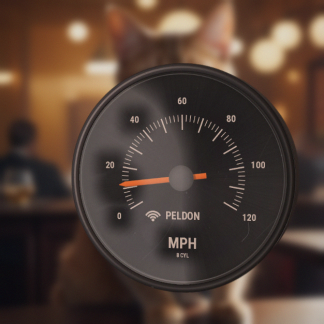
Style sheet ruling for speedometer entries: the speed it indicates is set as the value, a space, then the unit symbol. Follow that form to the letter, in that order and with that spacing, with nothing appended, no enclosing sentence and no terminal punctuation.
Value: 12 mph
